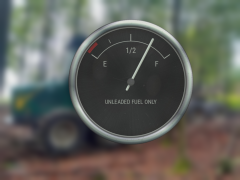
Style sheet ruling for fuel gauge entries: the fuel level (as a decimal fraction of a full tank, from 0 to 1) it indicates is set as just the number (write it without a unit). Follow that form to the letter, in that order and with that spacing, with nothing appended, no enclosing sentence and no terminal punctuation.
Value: 0.75
